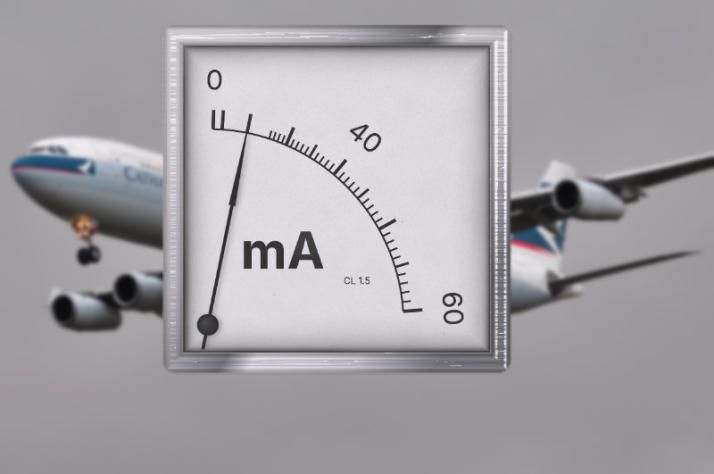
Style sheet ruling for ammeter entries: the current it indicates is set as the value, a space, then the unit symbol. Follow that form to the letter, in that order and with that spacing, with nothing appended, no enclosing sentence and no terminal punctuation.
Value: 20 mA
